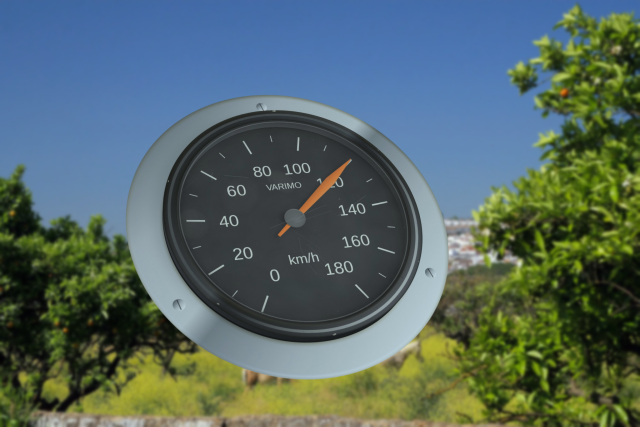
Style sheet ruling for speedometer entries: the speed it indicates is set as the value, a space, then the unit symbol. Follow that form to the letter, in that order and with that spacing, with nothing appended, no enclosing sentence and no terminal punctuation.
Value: 120 km/h
